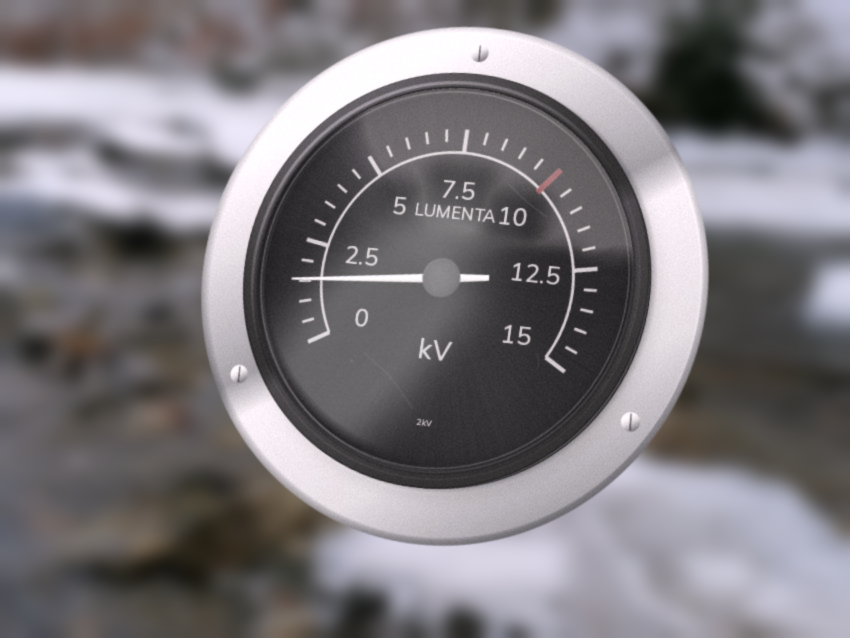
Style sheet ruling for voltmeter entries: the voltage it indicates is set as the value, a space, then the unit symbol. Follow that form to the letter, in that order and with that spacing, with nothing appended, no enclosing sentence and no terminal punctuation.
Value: 1.5 kV
